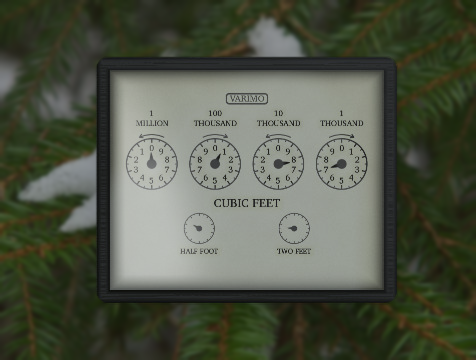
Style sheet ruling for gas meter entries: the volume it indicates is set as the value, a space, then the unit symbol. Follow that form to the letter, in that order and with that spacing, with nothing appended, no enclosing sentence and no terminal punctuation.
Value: 7700 ft³
